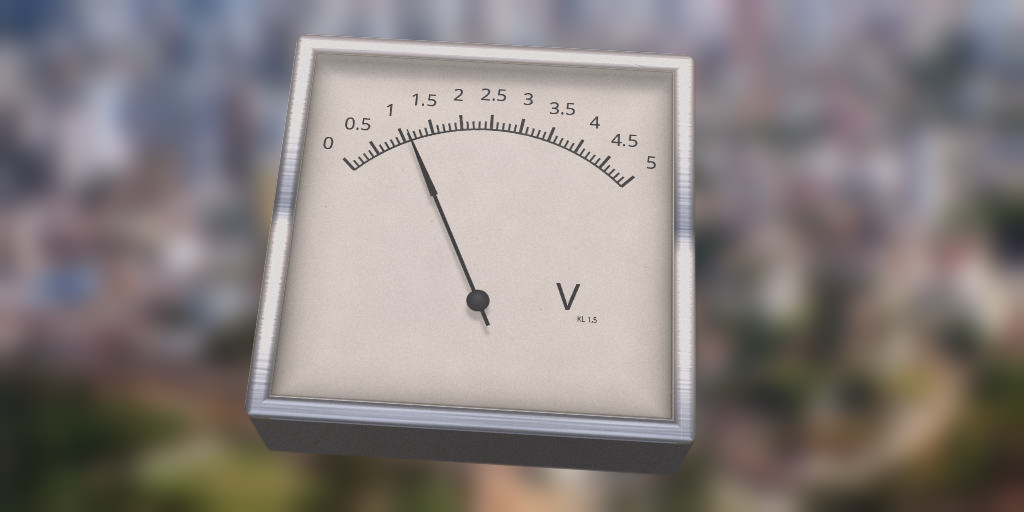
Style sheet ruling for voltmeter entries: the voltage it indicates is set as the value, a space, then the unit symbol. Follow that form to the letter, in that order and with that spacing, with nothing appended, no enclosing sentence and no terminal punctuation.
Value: 1.1 V
